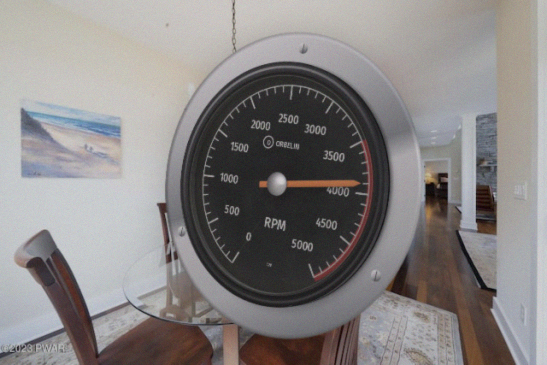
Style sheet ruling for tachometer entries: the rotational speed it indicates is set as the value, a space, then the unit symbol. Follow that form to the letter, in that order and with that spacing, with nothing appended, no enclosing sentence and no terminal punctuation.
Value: 3900 rpm
